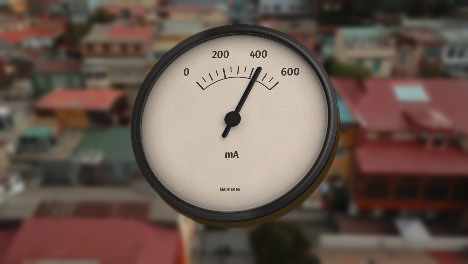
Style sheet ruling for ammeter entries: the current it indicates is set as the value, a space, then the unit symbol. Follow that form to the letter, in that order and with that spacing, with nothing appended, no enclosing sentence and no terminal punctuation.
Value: 450 mA
